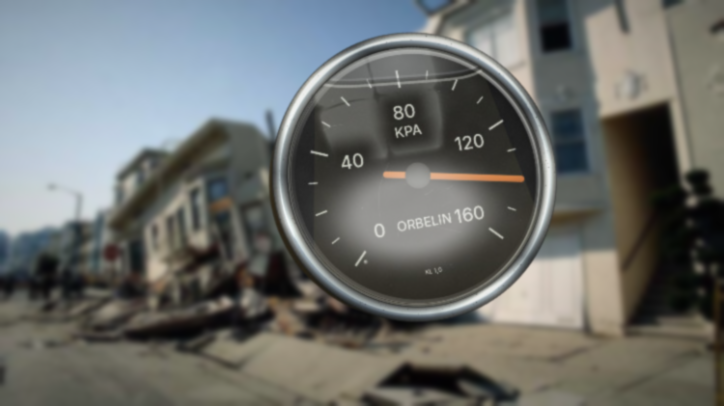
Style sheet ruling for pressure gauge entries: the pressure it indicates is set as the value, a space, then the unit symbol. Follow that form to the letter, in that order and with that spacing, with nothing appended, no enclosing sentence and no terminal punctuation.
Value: 140 kPa
